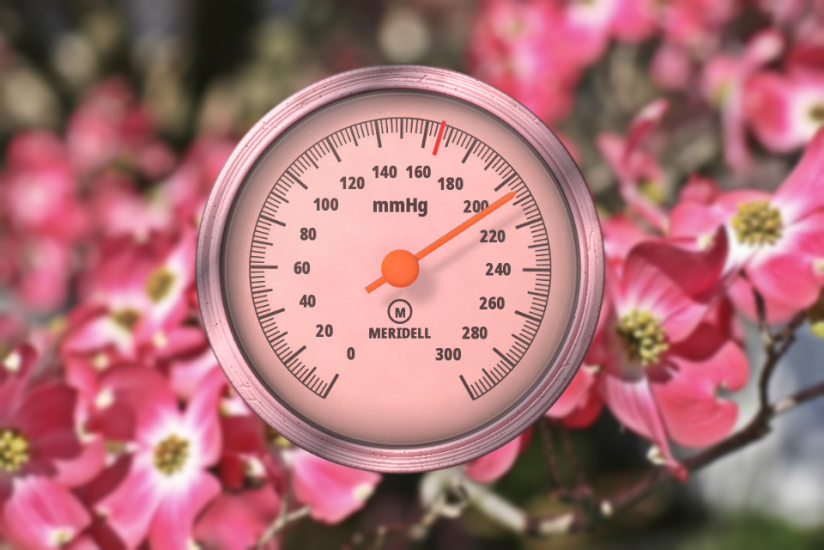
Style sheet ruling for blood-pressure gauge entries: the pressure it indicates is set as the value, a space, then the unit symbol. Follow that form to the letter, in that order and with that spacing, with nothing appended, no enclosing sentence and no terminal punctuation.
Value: 206 mmHg
